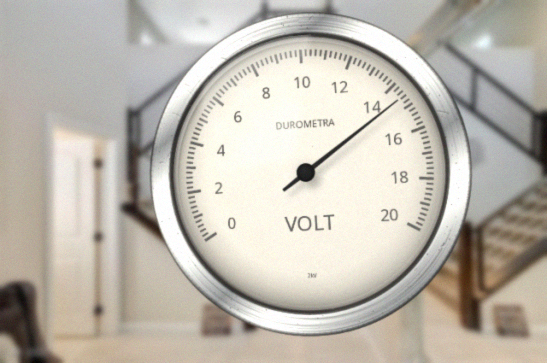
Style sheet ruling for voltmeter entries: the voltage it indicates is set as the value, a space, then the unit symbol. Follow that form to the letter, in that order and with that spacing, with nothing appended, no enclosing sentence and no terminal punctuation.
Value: 14.6 V
